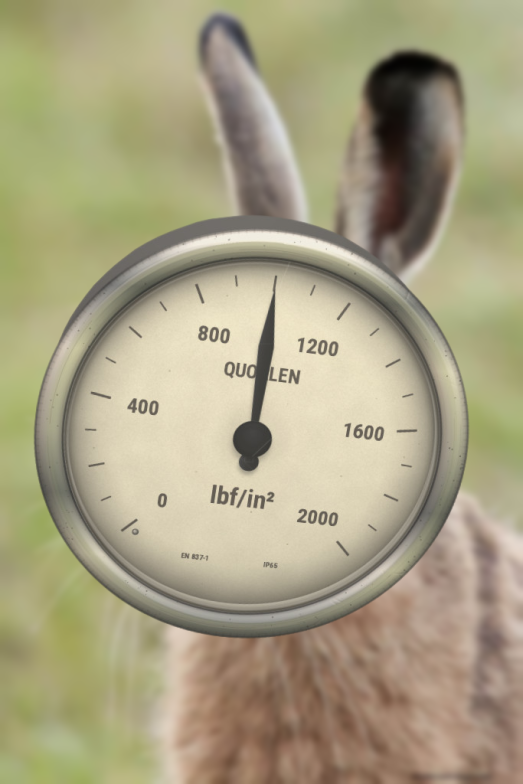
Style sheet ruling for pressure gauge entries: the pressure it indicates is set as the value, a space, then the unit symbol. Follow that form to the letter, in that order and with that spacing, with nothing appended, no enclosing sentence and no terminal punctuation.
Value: 1000 psi
